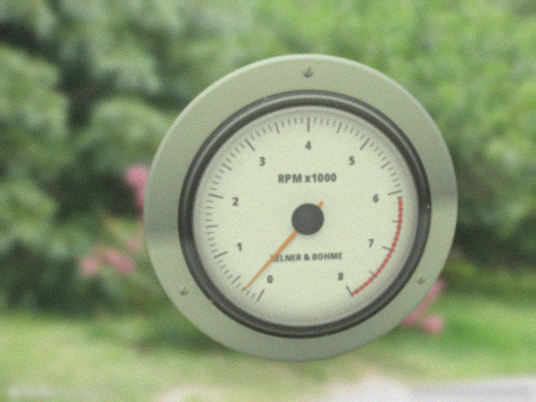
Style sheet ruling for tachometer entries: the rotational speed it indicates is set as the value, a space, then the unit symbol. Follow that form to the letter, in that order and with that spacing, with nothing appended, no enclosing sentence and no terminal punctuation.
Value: 300 rpm
